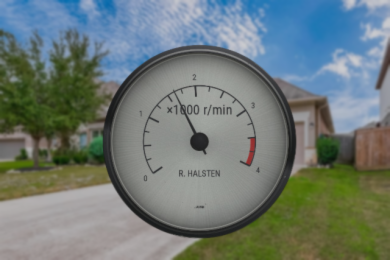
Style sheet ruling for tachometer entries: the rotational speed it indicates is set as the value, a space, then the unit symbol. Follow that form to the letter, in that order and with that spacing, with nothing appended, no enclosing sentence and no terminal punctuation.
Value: 1625 rpm
